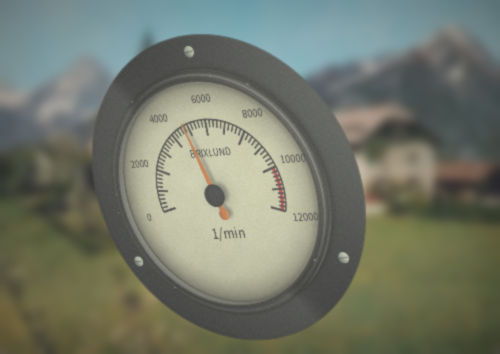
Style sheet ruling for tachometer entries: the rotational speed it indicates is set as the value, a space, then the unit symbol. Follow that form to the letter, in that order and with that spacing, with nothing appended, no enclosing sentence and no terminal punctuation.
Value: 5000 rpm
